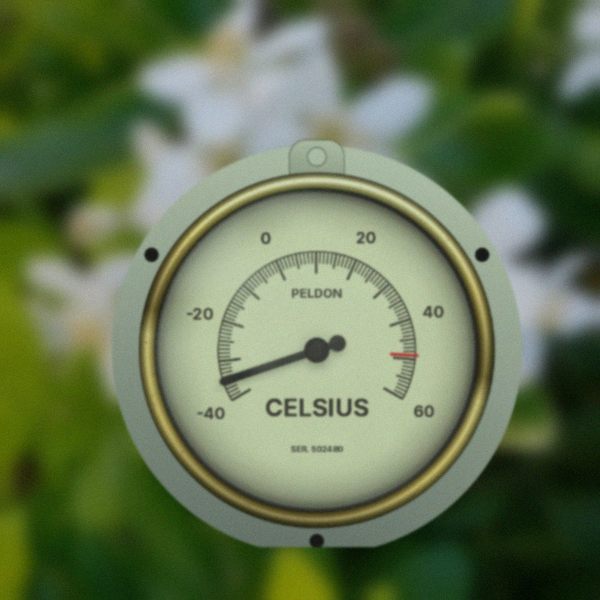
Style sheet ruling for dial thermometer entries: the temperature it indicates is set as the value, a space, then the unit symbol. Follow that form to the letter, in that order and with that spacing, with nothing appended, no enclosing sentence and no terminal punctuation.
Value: -35 °C
